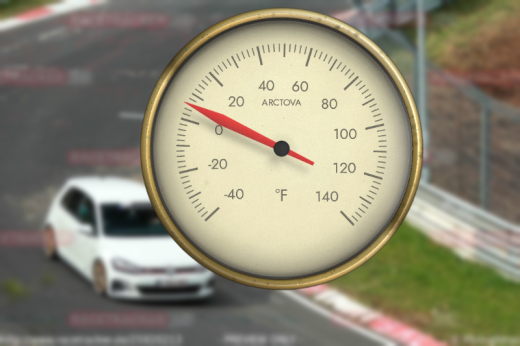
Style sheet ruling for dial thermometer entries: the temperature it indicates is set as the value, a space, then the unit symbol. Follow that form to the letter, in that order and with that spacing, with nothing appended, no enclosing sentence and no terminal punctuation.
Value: 6 °F
